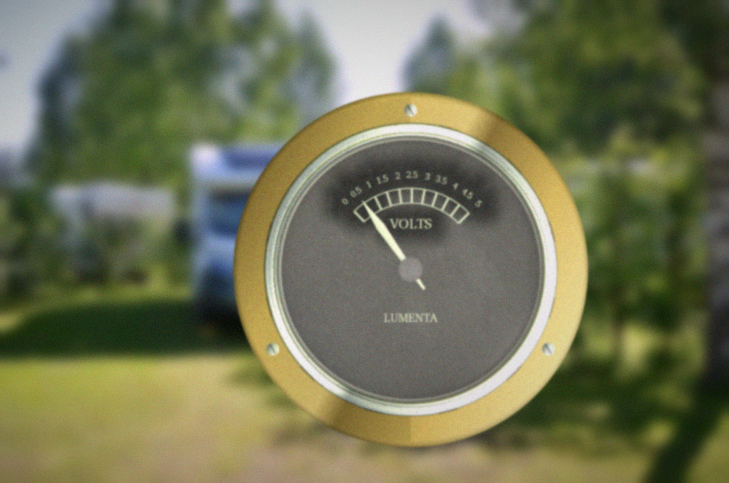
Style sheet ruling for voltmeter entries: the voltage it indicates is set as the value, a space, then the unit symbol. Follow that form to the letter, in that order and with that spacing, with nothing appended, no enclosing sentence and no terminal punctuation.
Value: 0.5 V
